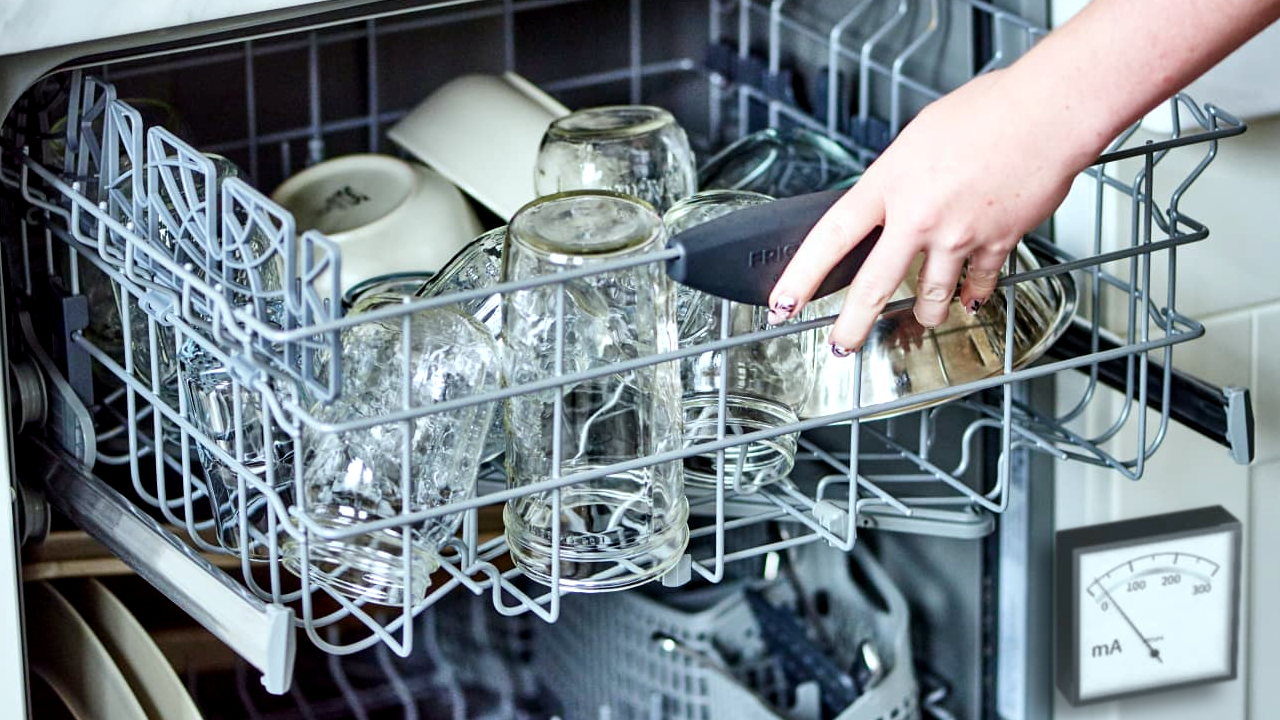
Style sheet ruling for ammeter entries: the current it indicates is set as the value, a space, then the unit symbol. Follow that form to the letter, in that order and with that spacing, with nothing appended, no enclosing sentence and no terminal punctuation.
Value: 25 mA
